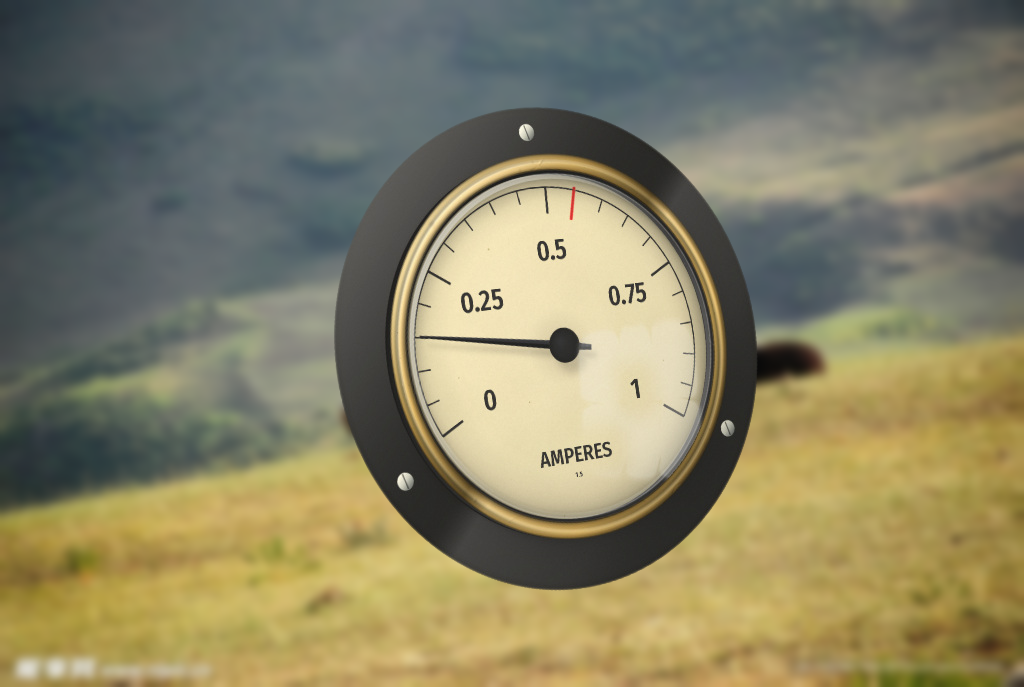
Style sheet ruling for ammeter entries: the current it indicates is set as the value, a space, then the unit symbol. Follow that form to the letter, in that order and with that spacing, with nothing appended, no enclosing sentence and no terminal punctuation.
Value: 0.15 A
